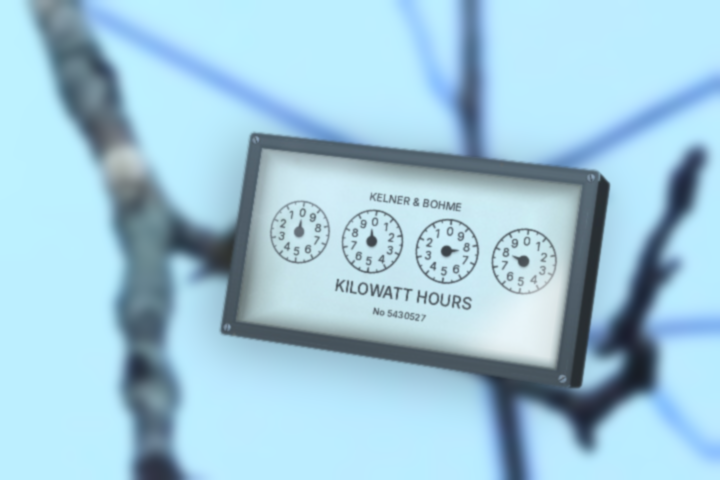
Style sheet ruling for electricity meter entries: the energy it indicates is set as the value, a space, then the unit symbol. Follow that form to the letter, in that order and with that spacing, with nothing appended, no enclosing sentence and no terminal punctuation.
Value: 9978 kWh
